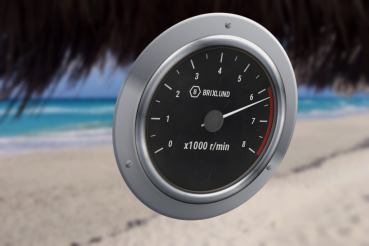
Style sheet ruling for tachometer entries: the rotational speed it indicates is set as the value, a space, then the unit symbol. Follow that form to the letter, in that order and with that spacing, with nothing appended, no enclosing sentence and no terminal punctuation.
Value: 6250 rpm
